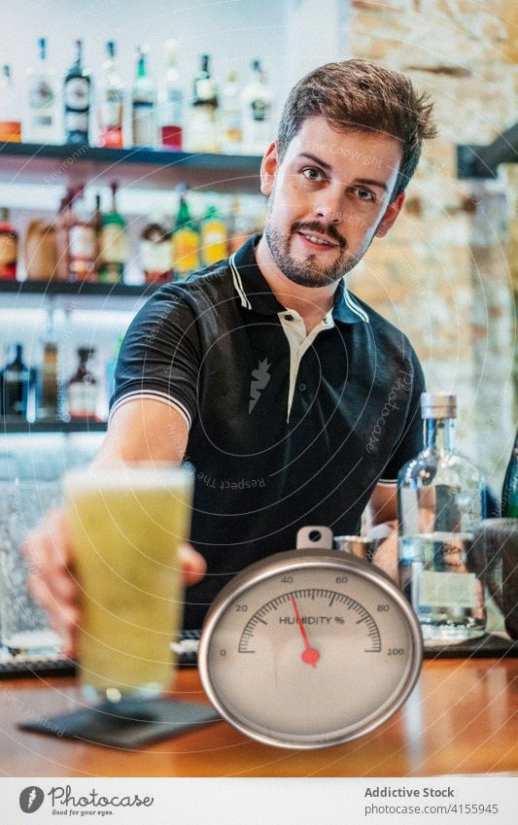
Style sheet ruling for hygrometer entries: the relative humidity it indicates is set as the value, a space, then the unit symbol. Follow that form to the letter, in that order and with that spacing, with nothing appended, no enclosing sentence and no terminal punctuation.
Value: 40 %
